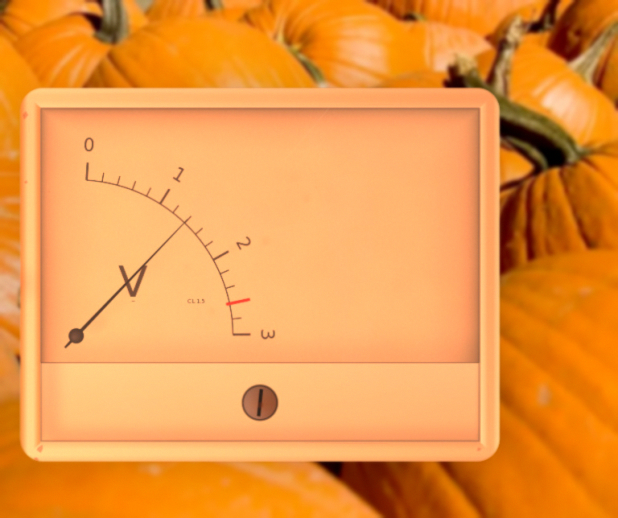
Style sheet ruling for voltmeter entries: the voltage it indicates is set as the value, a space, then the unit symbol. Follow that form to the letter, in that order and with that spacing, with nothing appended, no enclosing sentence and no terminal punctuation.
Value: 1.4 V
